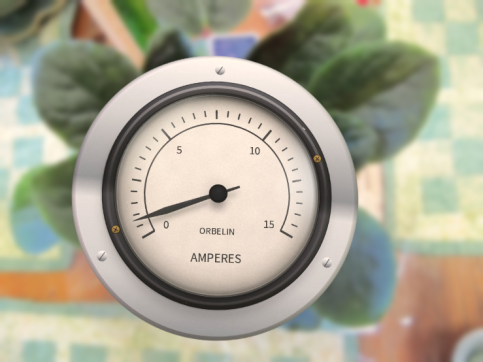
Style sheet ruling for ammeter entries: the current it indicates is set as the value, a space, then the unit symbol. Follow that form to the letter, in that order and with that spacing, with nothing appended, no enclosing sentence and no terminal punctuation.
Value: 0.75 A
